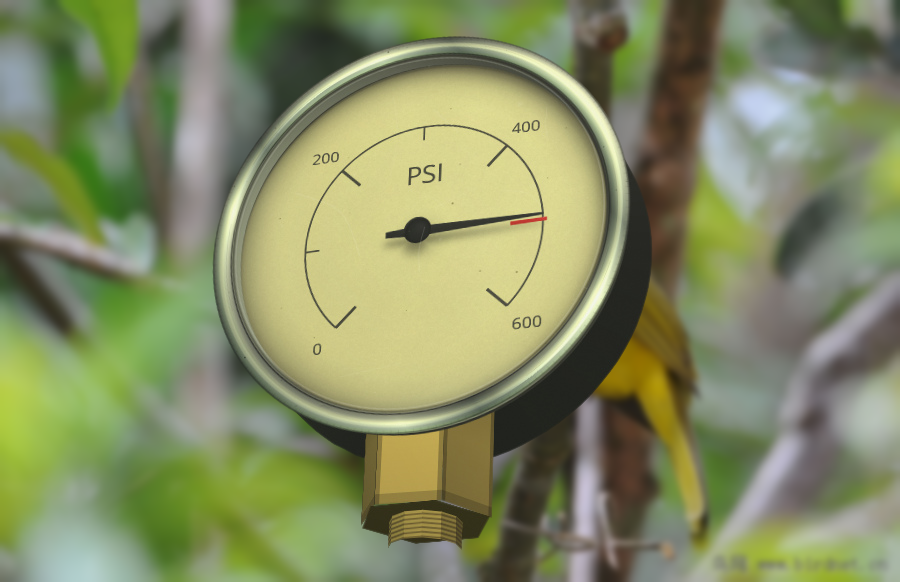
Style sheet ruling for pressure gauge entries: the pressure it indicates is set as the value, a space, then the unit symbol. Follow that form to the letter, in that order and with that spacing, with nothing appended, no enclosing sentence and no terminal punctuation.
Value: 500 psi
